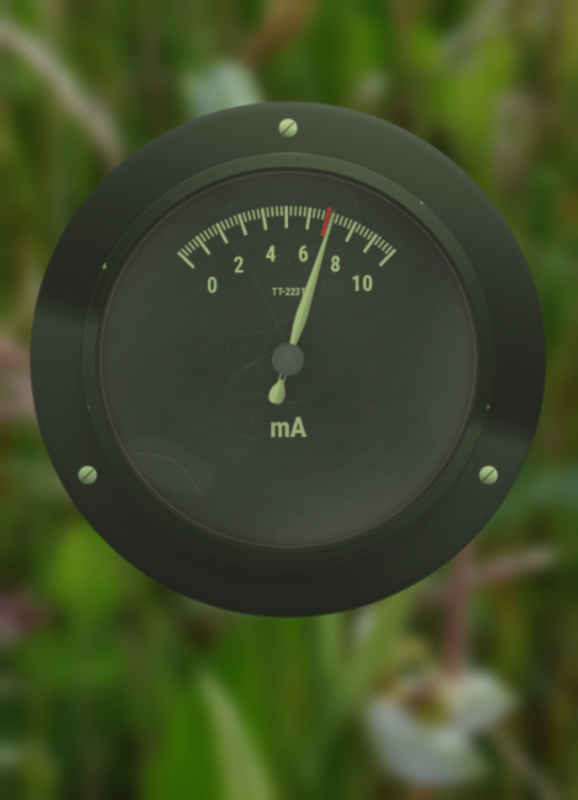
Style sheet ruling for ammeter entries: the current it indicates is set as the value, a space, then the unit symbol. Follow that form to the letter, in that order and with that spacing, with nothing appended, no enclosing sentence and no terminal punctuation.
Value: 7 mA
